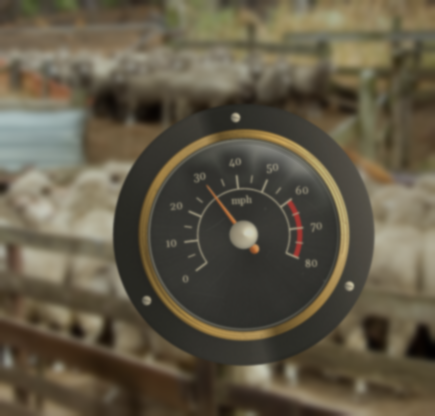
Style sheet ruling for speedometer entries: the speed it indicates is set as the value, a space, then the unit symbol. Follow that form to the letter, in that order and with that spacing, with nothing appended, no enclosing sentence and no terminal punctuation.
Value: 30 mph
